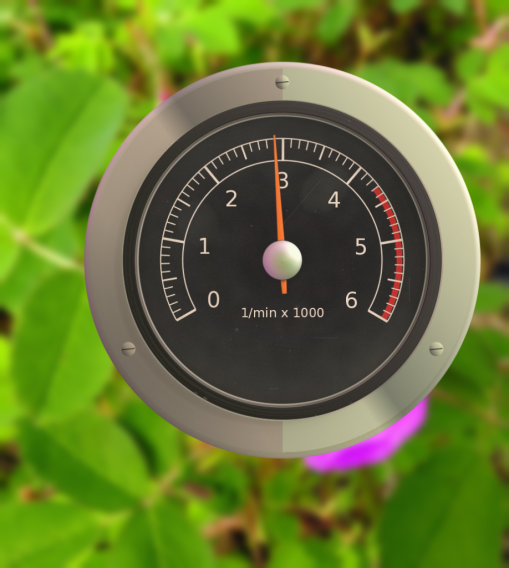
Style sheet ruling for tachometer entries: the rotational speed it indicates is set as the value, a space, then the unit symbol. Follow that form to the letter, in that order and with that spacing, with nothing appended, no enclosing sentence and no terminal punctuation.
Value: 2900 rpm
